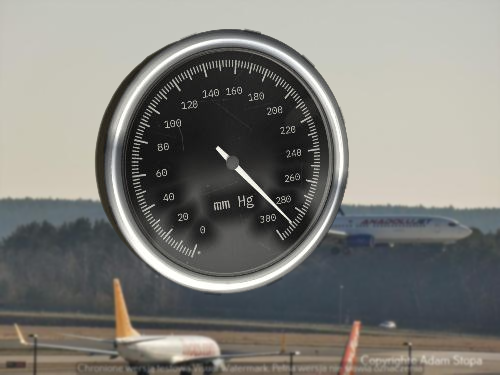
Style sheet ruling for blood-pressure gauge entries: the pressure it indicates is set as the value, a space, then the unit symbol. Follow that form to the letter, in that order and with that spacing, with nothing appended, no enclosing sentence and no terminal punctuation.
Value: 290 mmHg
